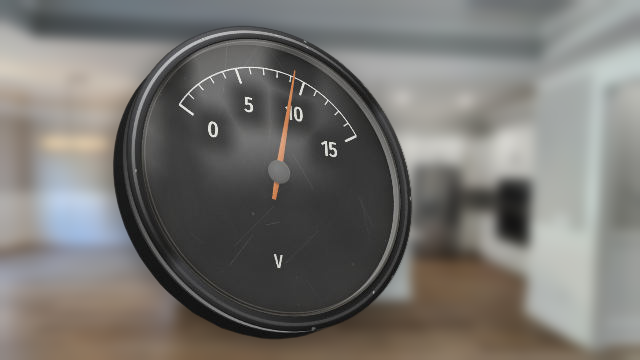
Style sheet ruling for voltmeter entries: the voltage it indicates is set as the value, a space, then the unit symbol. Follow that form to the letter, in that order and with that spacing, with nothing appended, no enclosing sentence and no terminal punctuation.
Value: 9 V
